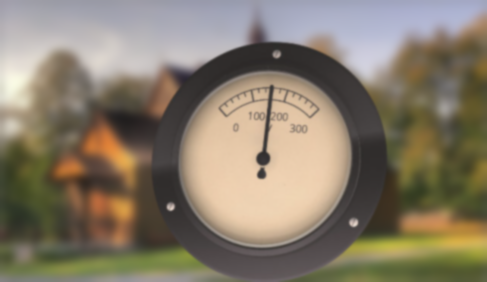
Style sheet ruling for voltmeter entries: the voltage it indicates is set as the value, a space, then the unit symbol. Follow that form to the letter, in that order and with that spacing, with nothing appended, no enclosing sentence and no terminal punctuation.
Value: 160 V
